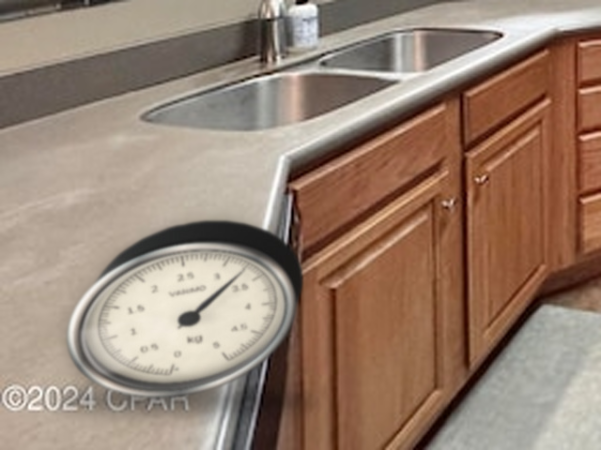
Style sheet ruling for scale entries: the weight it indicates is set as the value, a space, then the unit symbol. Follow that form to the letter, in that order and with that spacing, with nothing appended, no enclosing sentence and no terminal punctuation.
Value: 3.25 kg
